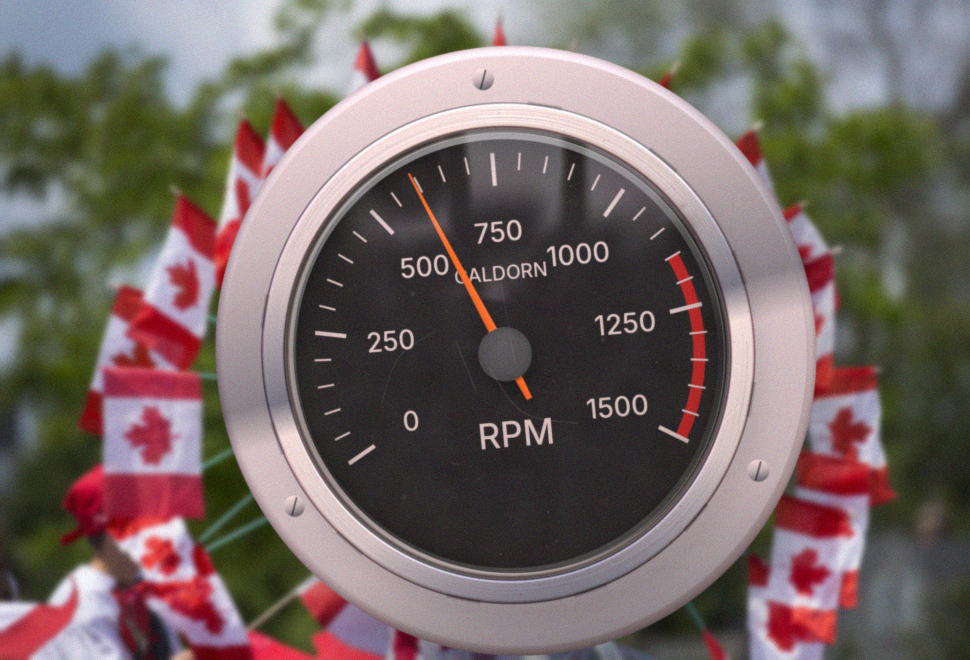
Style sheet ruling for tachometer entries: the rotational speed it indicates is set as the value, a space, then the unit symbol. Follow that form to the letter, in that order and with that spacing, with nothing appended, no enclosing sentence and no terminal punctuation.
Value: 600 rpm
